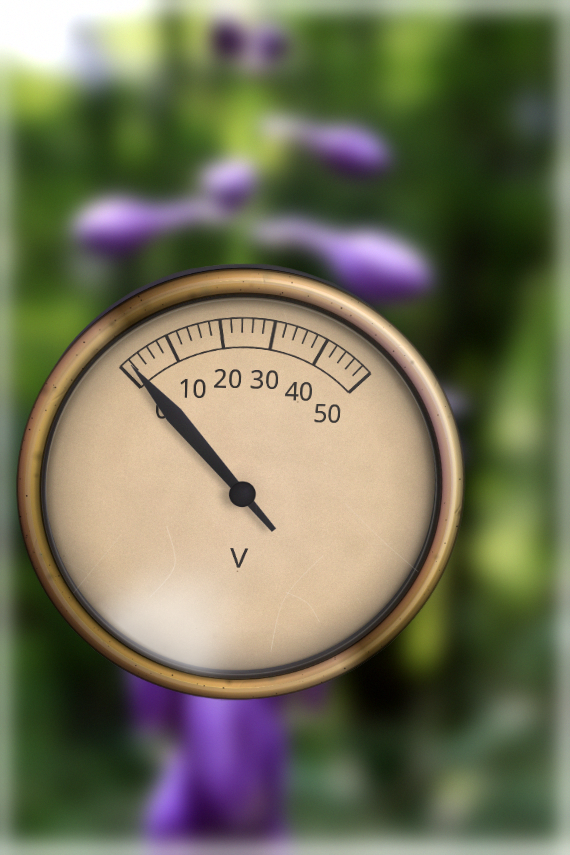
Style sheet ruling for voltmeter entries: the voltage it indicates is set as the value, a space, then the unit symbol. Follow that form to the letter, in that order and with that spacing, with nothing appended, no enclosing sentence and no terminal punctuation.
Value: 2 V
